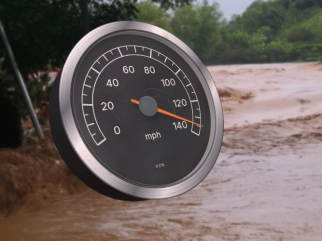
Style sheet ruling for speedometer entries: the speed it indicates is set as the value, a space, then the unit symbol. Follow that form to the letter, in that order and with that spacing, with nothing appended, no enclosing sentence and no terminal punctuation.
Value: 135 mph
